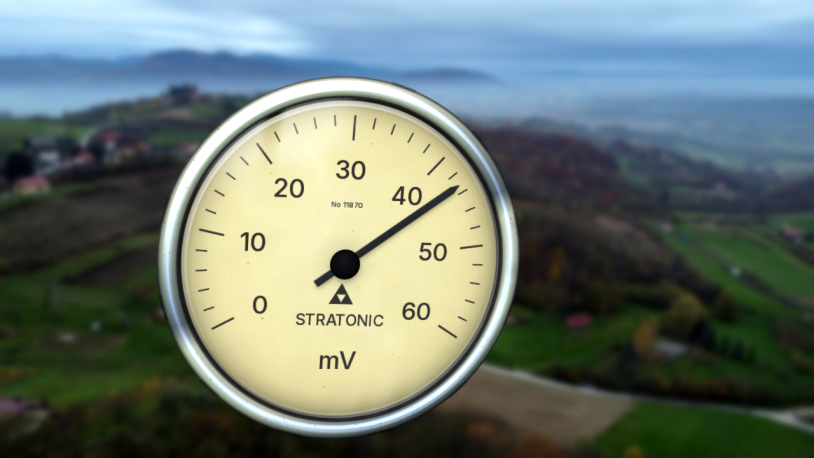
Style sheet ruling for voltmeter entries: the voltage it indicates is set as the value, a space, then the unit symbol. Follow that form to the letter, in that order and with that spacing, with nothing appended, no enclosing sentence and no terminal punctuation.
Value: 43 mV
